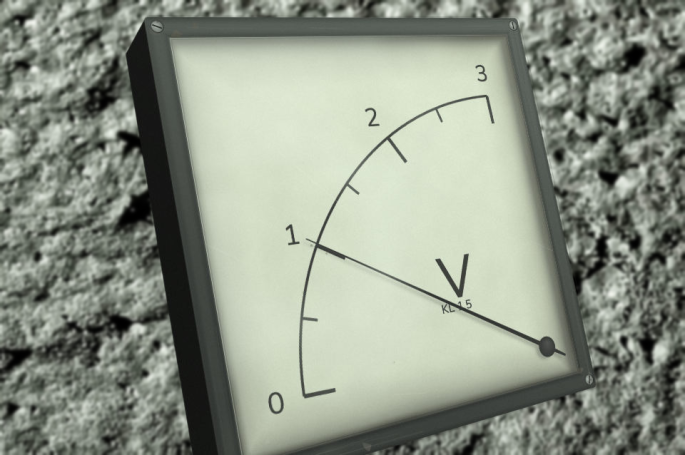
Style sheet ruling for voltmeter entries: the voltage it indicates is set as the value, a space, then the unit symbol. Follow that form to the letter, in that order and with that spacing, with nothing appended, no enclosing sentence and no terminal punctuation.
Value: 1 V
